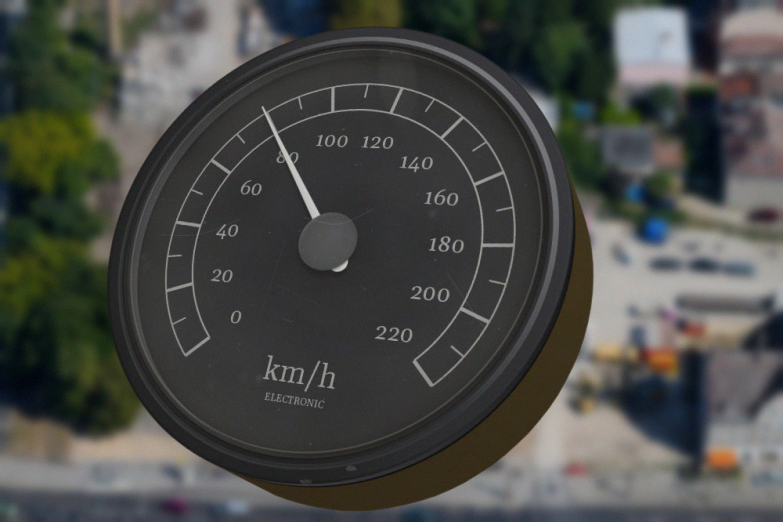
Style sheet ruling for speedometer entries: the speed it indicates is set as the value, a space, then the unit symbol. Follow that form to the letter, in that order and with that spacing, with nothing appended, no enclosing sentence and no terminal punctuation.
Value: 80 km/h
